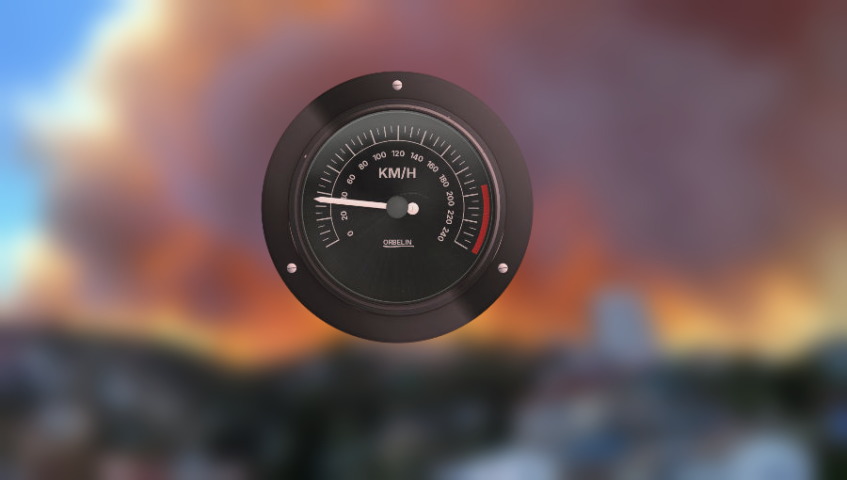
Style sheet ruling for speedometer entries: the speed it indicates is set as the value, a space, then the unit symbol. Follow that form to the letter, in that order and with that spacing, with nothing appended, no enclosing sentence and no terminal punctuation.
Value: 35 km/h
